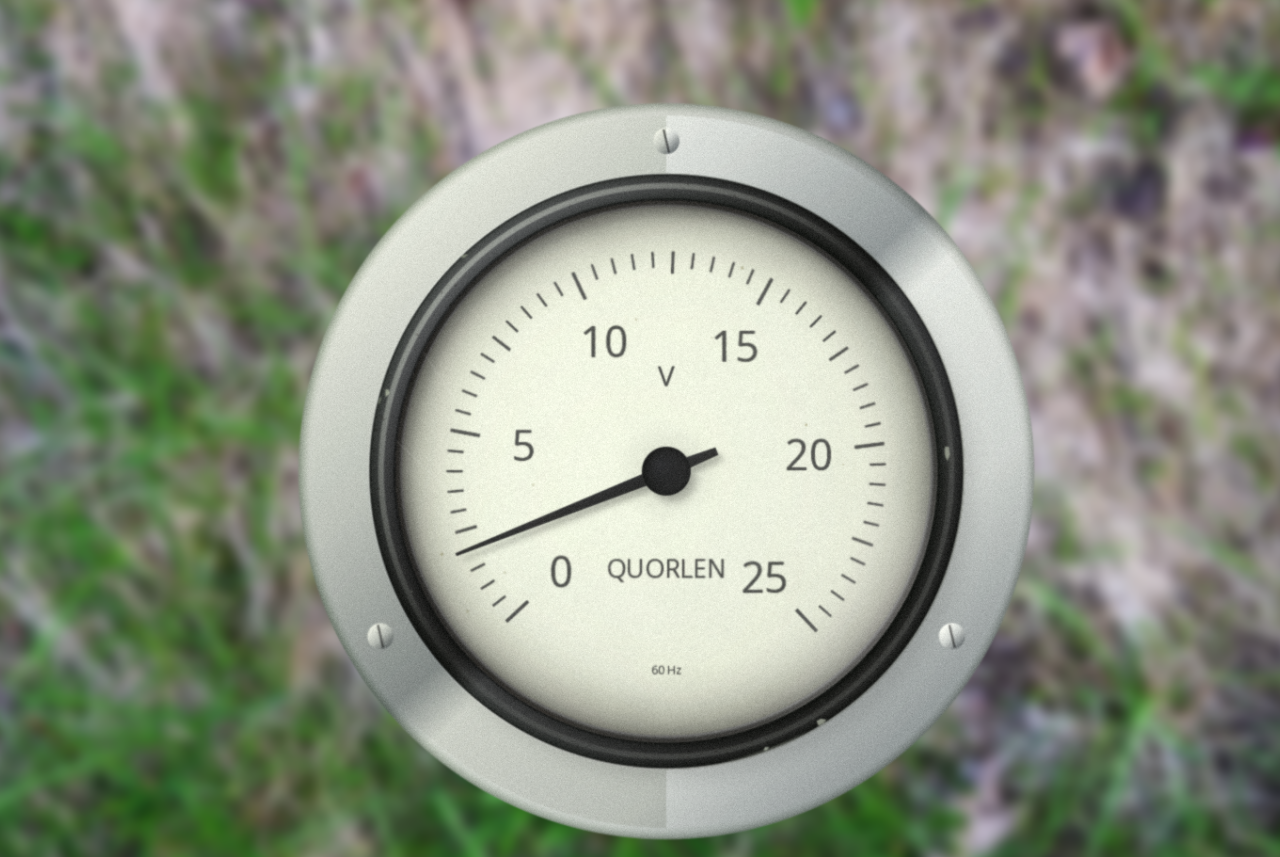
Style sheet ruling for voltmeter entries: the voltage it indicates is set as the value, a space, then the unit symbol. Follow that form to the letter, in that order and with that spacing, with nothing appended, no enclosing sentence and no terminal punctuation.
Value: 2 V
